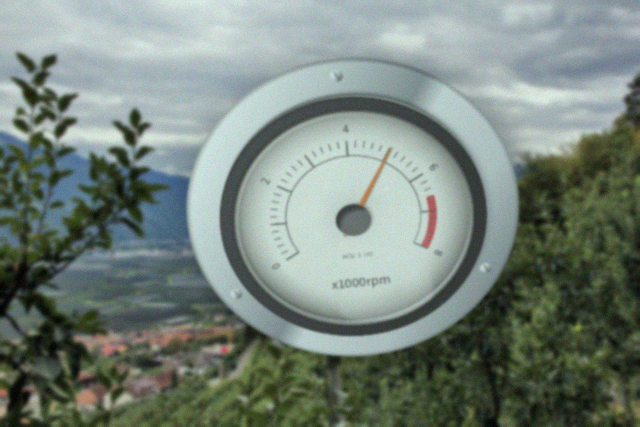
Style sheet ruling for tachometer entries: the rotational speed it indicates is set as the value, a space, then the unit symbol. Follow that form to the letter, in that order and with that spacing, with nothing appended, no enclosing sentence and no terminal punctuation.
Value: 5000 rpm
